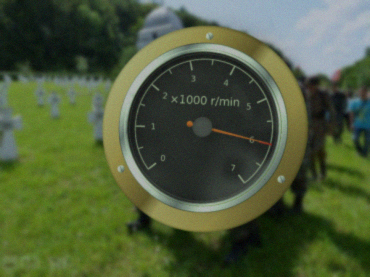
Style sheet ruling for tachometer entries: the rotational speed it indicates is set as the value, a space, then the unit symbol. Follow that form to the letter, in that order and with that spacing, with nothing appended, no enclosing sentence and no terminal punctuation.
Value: 6000 rpm
